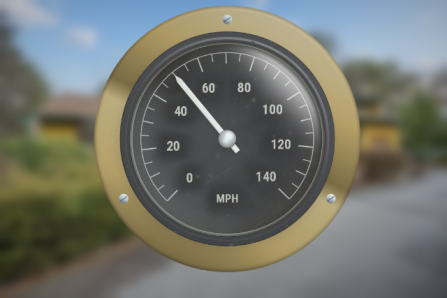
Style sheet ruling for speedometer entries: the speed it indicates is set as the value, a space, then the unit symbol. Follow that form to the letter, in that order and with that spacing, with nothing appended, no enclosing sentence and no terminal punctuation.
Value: 50 mph
